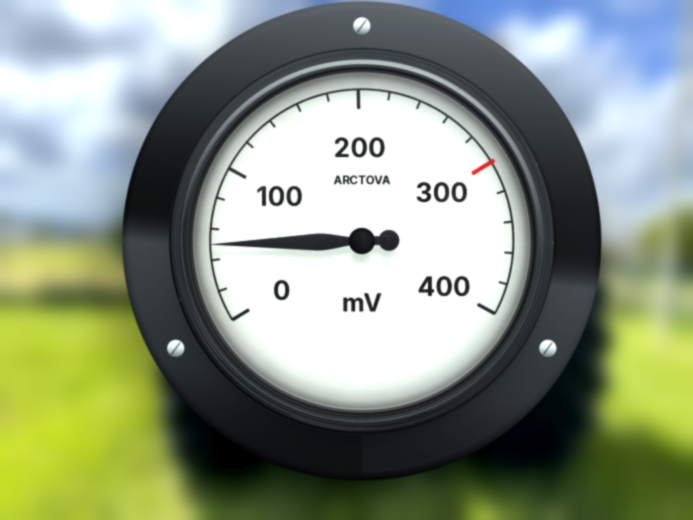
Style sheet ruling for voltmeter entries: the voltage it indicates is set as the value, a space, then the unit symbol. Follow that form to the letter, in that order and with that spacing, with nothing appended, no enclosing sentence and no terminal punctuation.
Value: 50 mV
